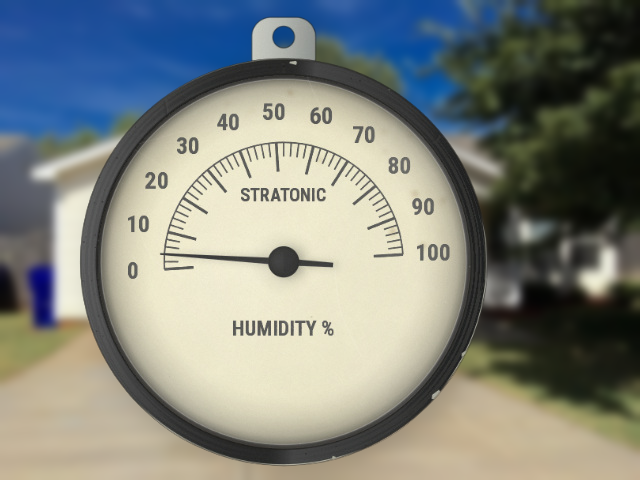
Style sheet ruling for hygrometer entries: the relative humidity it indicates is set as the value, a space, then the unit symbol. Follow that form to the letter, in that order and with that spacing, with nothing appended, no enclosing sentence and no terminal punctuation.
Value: 4 %
